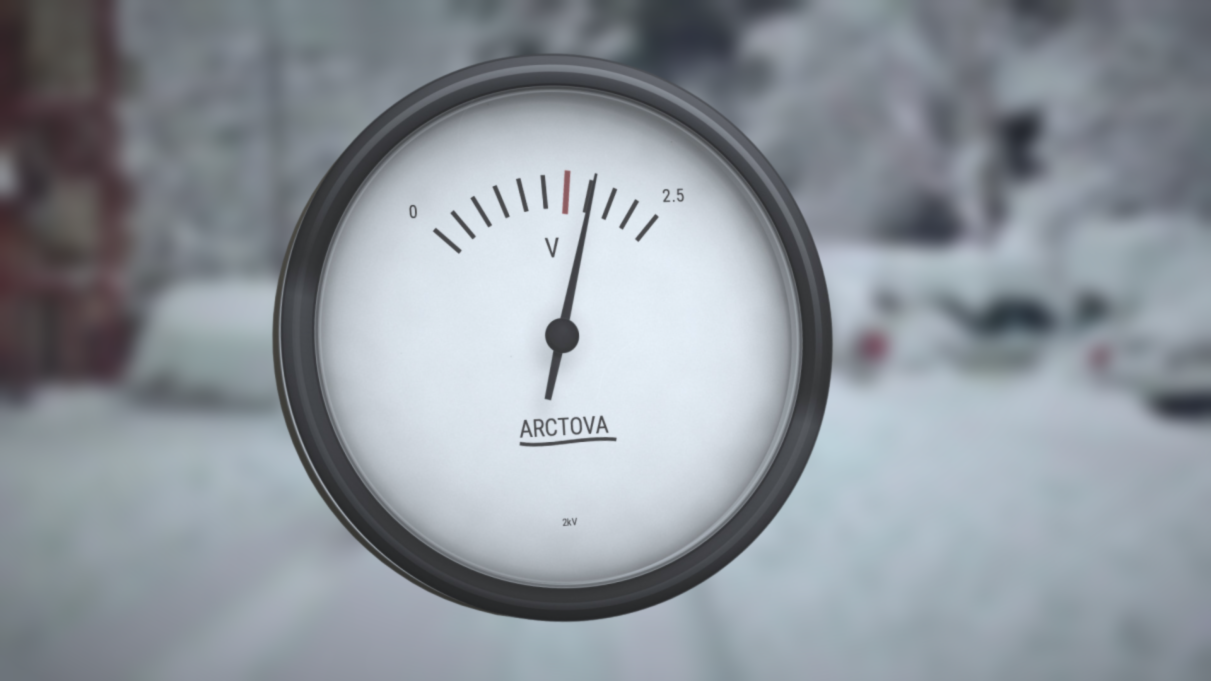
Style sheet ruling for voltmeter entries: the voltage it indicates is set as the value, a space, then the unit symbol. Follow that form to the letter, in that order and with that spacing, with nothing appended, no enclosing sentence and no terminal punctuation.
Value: 1.75 V
